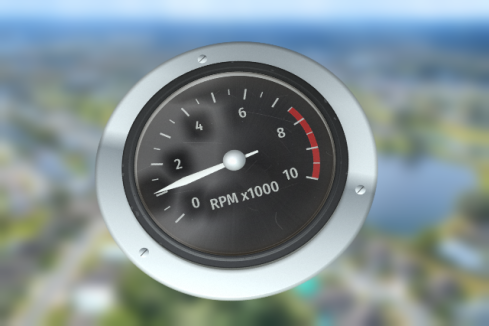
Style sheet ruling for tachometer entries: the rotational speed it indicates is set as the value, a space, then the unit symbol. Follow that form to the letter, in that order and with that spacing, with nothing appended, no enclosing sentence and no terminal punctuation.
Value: 1000 rpm
